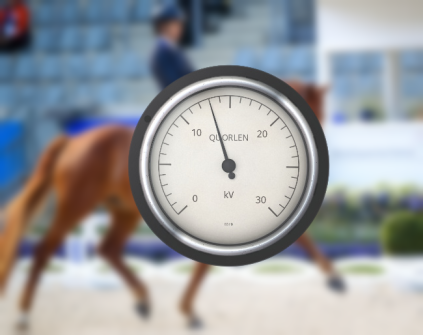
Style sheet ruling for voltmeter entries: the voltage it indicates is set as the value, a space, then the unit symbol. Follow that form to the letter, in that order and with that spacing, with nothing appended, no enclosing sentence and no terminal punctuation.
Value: 13 kV
